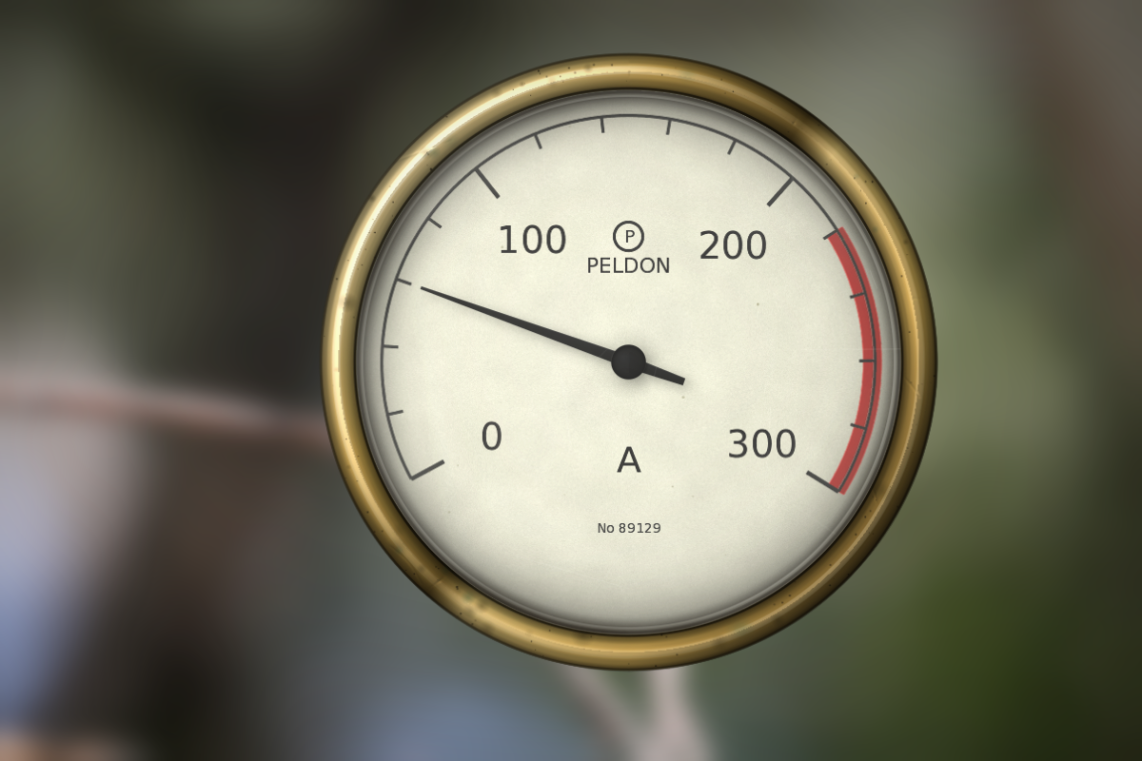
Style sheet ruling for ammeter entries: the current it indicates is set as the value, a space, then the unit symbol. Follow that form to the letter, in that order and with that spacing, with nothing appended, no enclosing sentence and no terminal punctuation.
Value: 60 A
